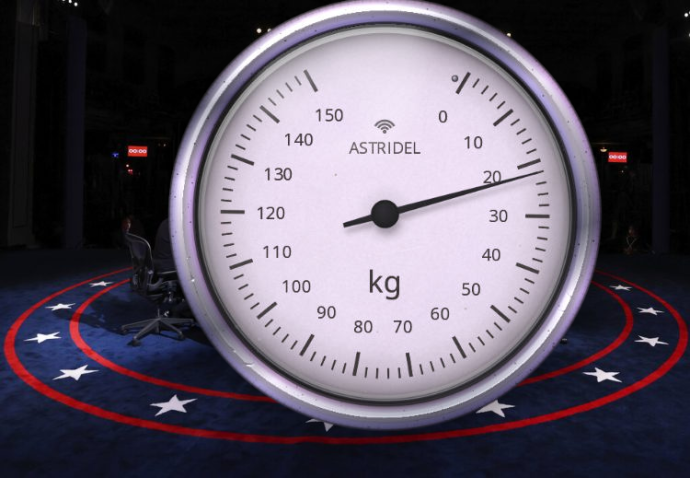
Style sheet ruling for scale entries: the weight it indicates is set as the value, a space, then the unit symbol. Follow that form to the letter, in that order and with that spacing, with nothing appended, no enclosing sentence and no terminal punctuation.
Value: 22 kg
